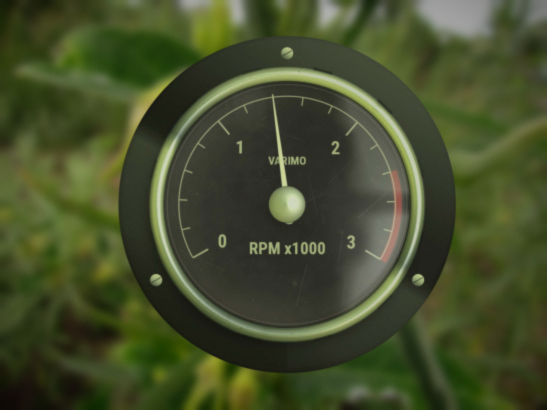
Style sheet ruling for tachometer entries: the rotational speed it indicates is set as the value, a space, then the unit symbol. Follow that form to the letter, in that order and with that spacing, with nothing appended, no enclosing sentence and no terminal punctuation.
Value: 1400 rpm
